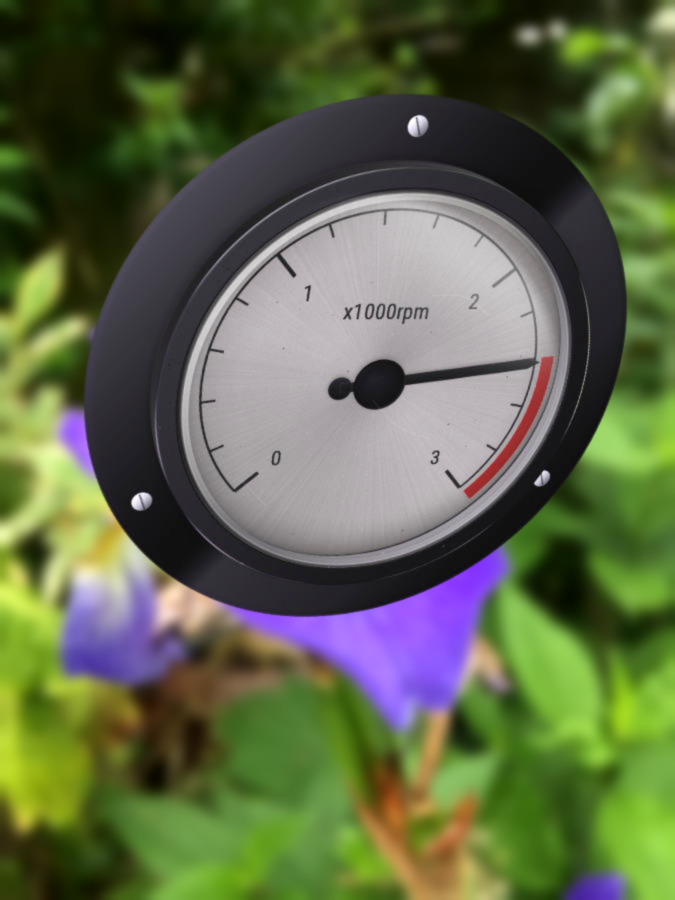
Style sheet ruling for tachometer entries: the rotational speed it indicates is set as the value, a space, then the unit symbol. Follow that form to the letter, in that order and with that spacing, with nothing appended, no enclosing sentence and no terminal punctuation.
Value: 2400 rpm
